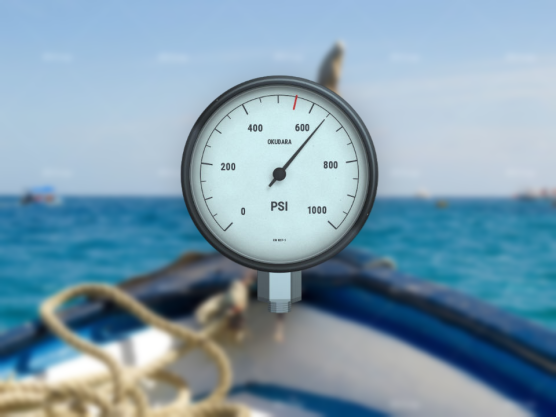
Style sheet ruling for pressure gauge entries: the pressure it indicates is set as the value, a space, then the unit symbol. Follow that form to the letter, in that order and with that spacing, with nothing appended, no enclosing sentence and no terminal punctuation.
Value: 650 psi
